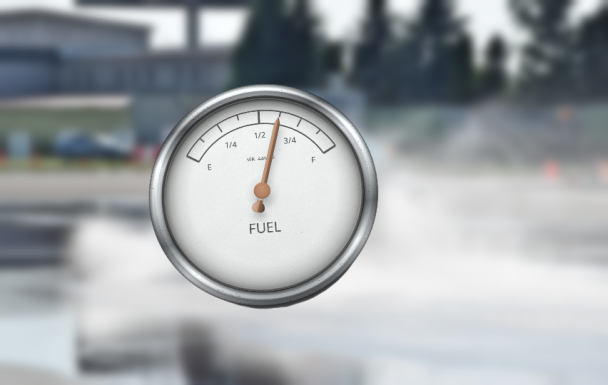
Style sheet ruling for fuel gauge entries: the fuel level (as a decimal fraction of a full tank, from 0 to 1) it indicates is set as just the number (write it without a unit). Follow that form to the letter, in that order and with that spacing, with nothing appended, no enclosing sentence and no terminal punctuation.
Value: 0.625
